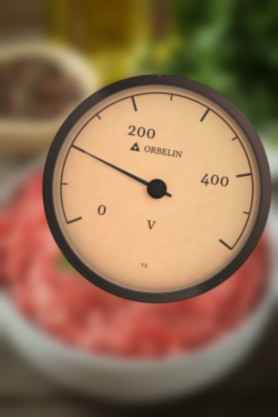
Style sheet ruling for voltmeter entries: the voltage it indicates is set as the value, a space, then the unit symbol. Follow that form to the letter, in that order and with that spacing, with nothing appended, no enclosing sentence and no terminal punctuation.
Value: 100 V
